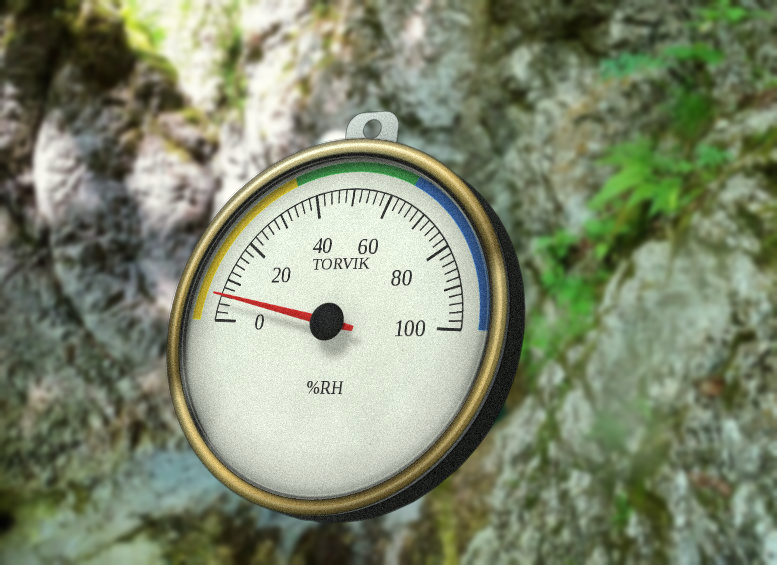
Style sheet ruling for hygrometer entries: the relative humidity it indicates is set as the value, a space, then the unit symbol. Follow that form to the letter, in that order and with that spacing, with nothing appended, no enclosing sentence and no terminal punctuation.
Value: 6 %
